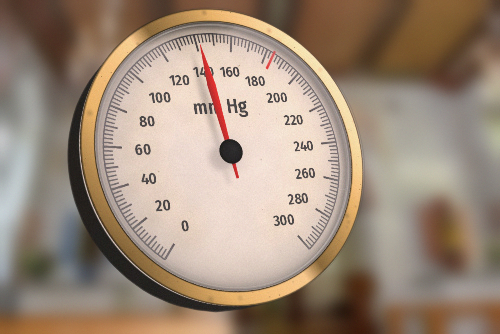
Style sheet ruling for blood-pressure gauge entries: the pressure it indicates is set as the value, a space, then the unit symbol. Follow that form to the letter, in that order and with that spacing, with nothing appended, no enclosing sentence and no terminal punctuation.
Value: 140 mmHg
